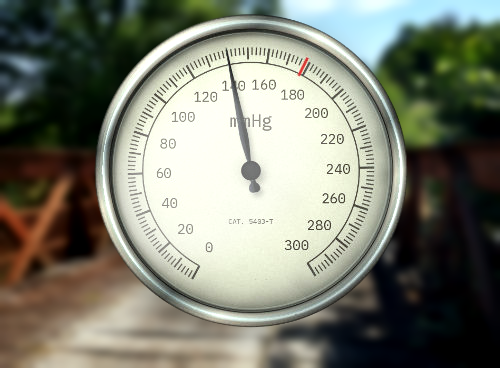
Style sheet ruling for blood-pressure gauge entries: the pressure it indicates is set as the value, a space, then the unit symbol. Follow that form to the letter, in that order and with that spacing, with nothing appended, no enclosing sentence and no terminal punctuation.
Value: 140 mmHg
